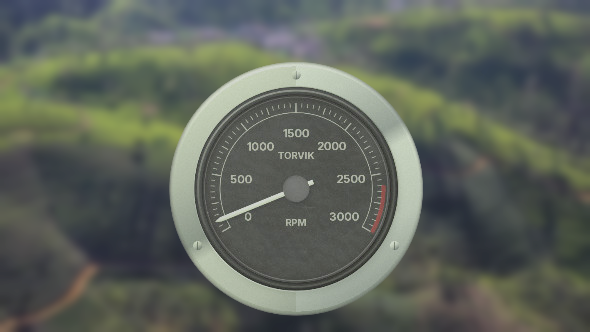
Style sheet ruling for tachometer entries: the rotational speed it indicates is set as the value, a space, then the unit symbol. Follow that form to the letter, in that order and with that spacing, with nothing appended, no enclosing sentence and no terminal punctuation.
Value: 100 rpm
